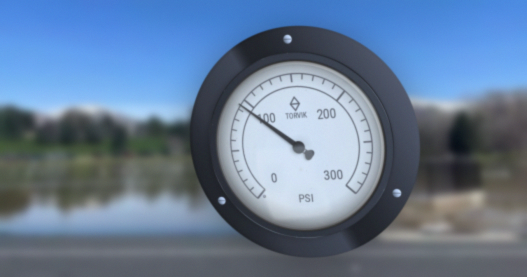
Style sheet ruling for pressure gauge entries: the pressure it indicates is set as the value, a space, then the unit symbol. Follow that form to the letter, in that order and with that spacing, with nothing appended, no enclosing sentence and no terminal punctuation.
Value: 95 psi
